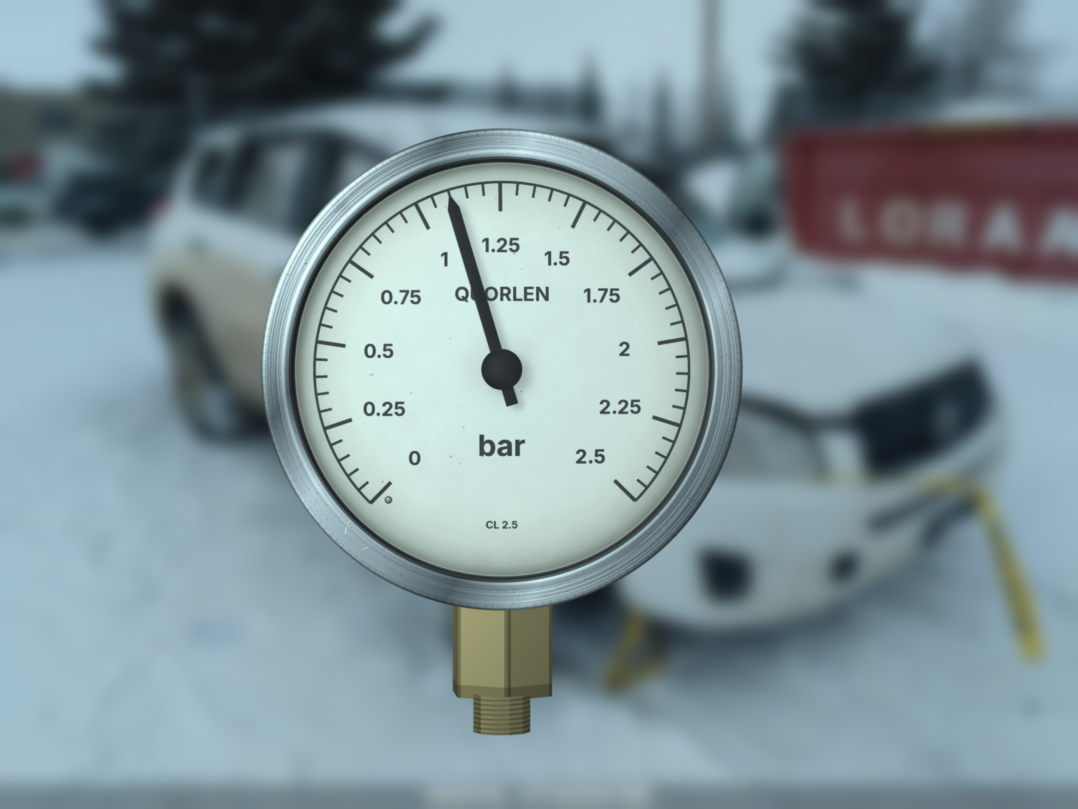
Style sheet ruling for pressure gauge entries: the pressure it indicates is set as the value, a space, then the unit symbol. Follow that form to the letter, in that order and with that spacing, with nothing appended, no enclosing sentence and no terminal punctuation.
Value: 1.1 bar
